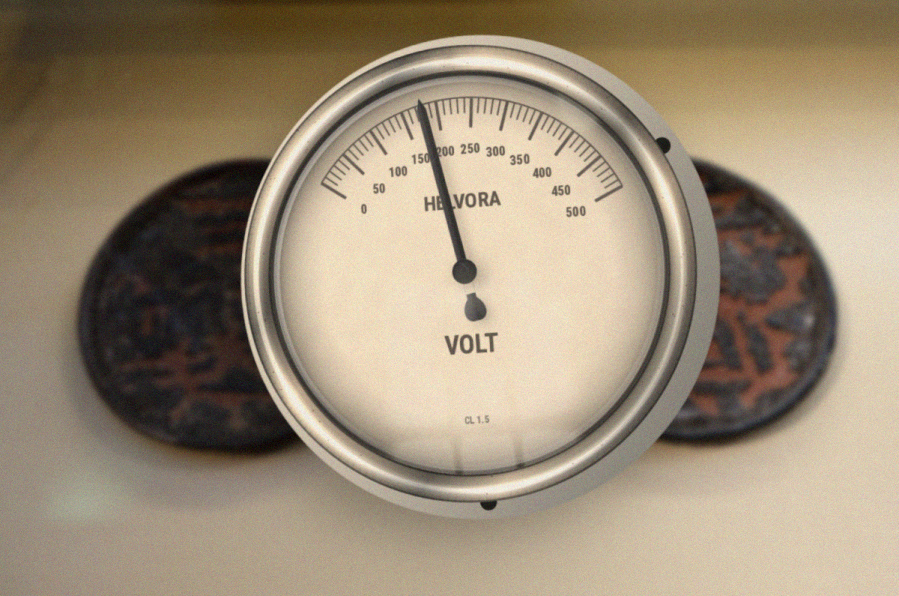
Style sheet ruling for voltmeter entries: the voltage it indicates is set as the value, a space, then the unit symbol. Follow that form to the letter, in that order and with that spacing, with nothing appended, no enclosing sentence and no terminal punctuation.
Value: 180 V
